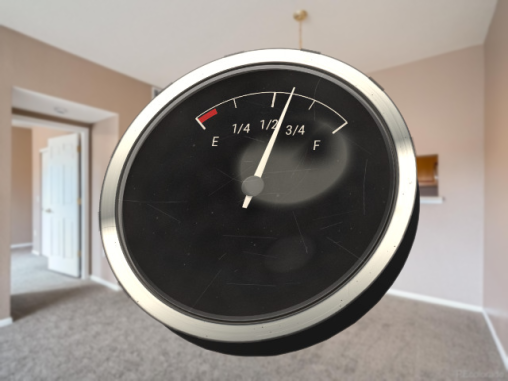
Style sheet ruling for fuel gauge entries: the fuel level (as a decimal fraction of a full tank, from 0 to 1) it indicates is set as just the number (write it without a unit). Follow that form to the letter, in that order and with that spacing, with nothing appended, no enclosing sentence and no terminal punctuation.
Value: 0.625
